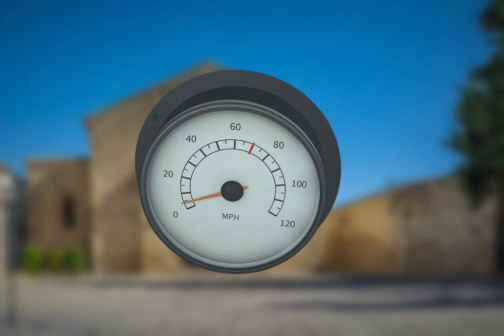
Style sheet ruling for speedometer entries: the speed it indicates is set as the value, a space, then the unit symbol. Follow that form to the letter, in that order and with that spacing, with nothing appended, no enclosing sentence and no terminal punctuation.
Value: 5 mph
